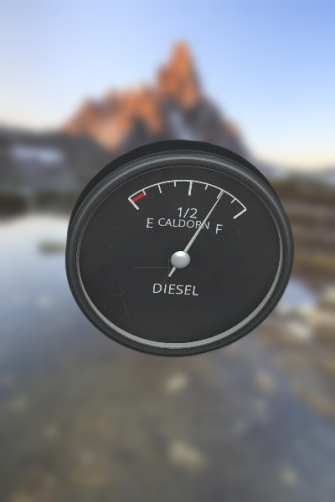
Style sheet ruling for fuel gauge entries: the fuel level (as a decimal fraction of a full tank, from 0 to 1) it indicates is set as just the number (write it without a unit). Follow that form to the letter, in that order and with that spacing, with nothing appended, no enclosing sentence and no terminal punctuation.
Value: 0.75
